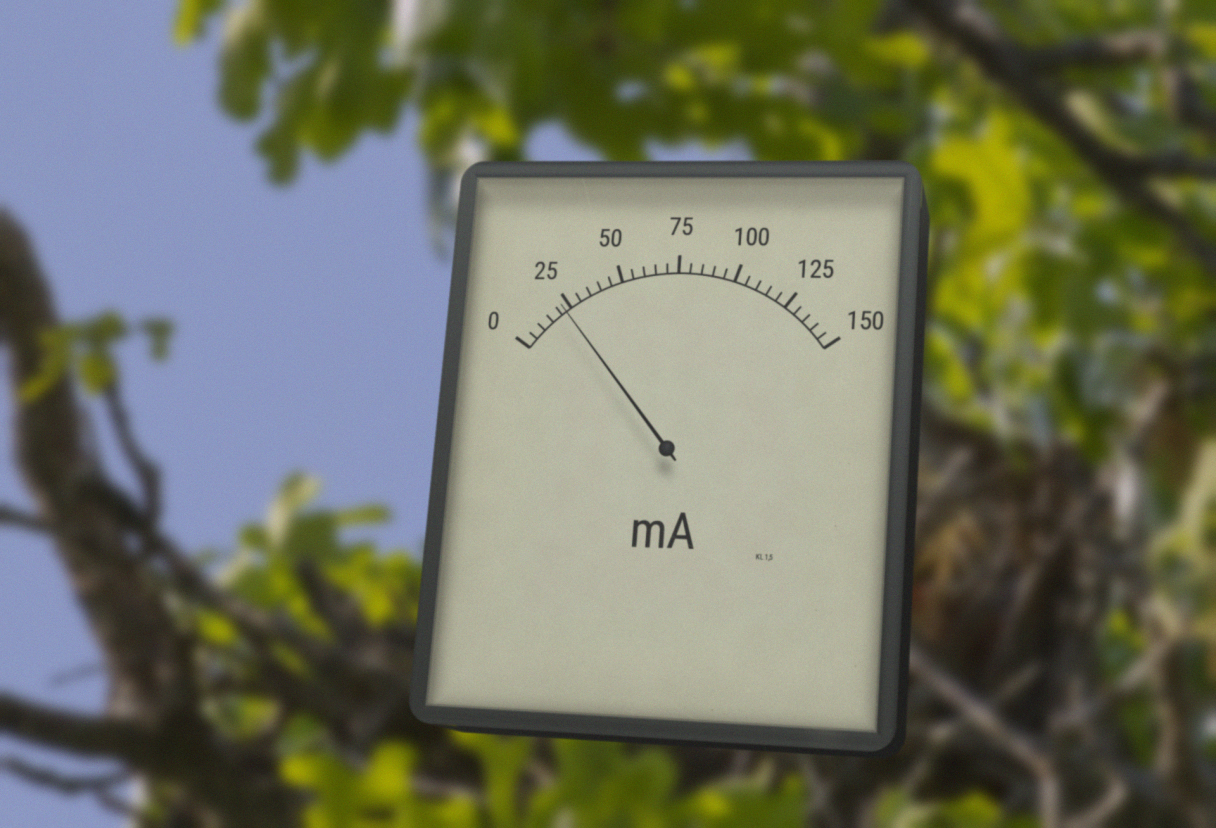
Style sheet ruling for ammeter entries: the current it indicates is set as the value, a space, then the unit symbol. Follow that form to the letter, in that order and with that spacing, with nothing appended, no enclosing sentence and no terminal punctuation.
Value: 22.5 mA
